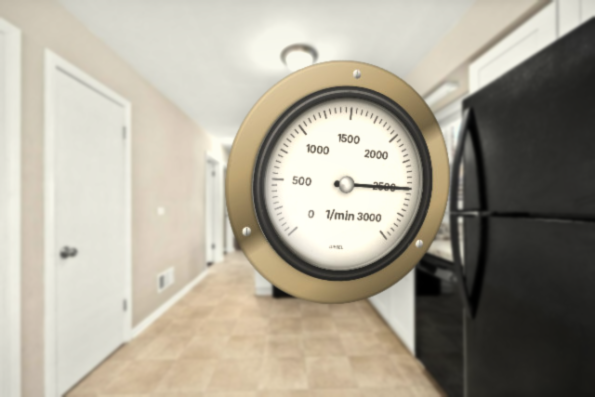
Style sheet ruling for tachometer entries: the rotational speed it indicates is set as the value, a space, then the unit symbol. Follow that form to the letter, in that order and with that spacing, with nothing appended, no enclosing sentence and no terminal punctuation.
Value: 2500 rpm
